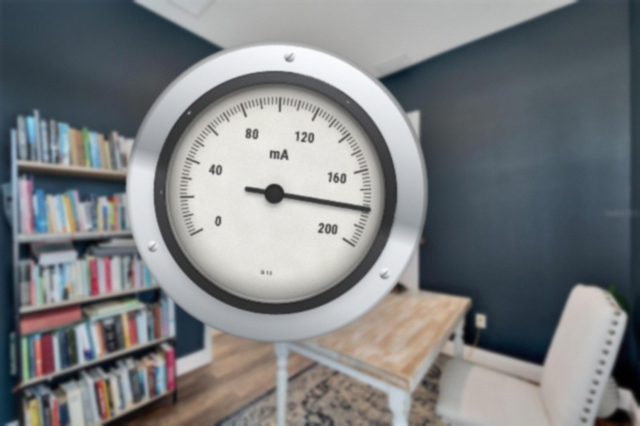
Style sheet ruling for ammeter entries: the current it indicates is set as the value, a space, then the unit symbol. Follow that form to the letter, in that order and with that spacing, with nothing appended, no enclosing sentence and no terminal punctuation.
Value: 180 mA
